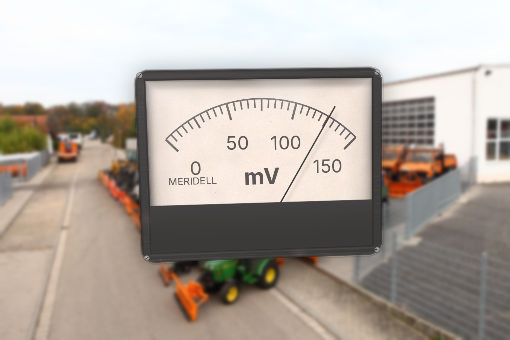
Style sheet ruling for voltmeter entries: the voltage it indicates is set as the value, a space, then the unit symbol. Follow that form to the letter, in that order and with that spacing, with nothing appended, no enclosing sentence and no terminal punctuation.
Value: 125 mV
